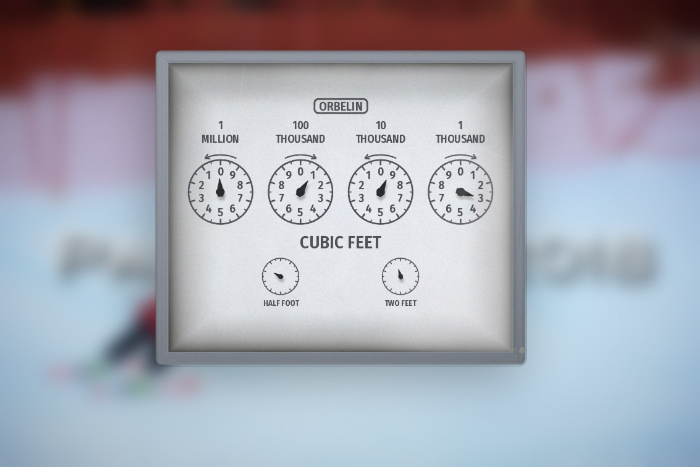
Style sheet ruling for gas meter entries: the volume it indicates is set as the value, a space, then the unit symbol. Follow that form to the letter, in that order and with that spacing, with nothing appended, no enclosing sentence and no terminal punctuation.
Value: 9300 ft³
